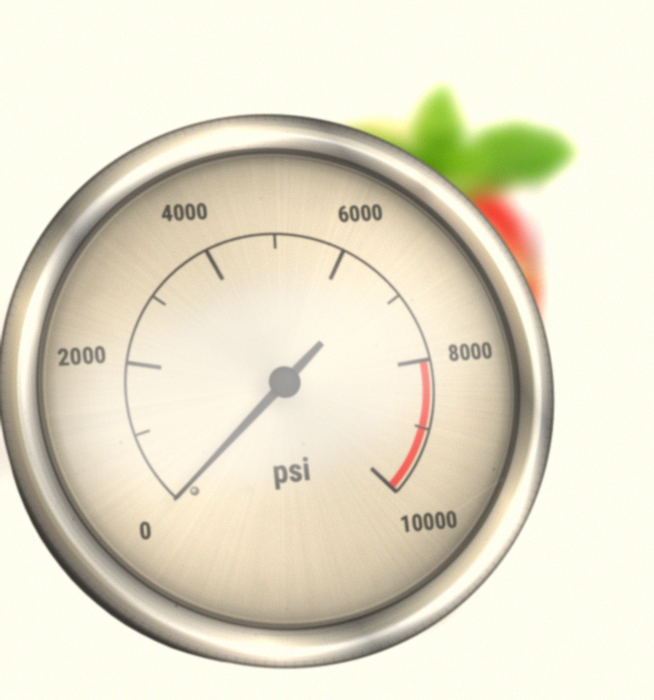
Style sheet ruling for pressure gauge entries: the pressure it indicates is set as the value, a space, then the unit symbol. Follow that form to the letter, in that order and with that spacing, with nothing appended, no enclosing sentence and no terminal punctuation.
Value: 0 psi
